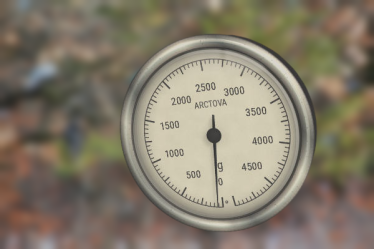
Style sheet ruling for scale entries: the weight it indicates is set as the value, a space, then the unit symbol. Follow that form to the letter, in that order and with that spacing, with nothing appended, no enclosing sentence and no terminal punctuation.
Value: 50 g
